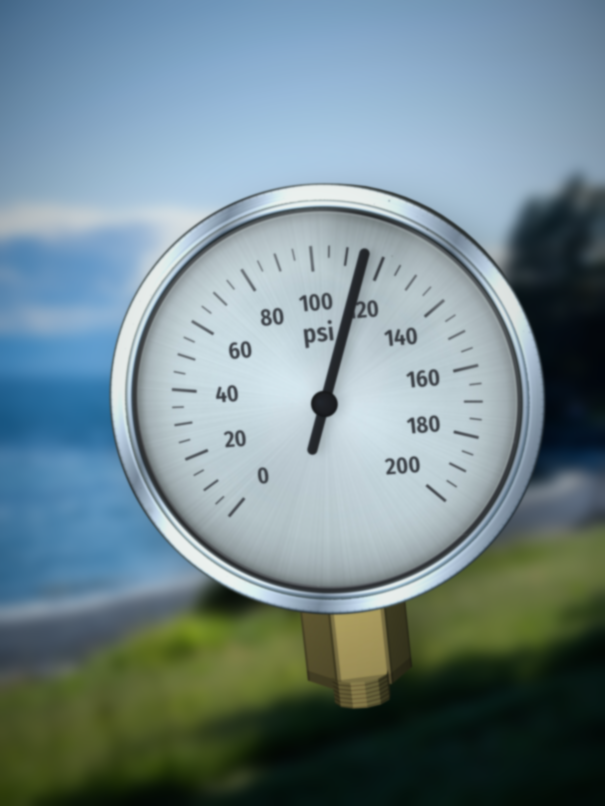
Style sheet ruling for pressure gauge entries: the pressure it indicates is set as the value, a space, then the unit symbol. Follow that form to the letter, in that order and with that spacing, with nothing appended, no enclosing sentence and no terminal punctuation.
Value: 115 psi
